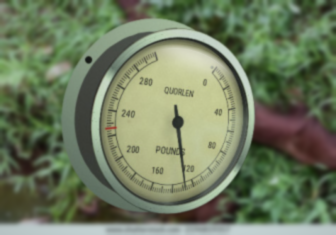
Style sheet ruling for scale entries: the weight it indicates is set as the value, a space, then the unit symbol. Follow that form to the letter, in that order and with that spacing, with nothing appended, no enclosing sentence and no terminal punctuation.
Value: 130 lb
